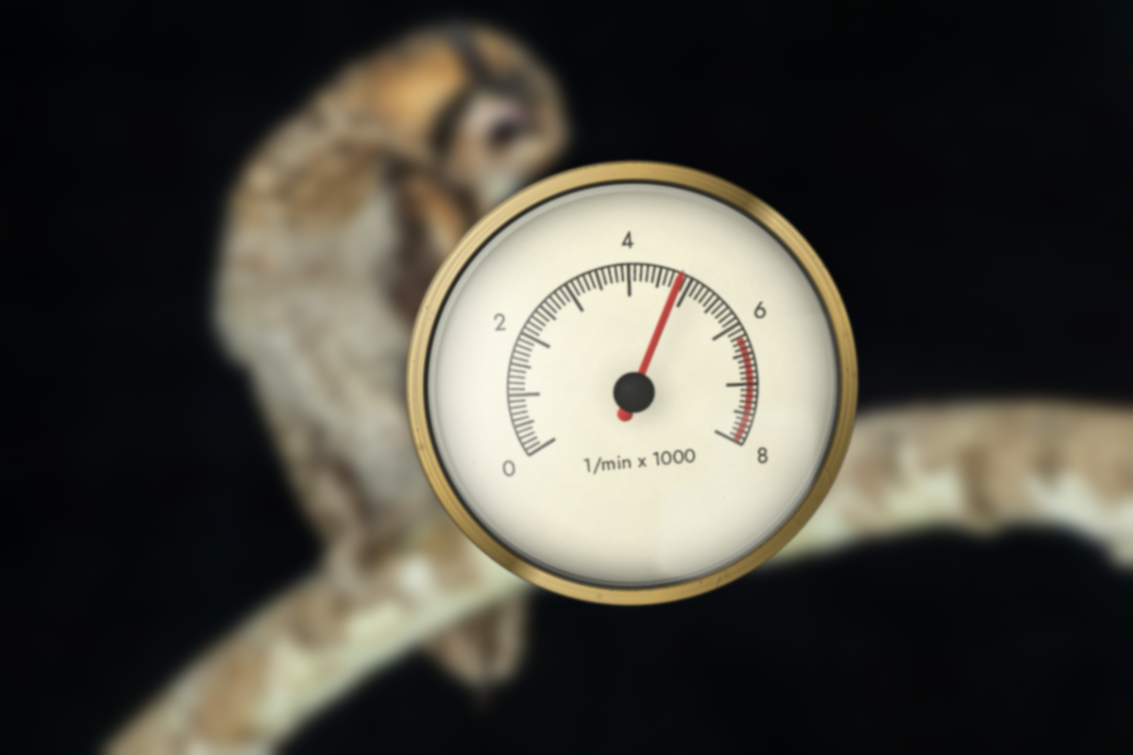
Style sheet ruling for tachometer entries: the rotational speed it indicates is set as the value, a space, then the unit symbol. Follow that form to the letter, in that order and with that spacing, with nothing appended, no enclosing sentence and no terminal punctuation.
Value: 4800 rpm
